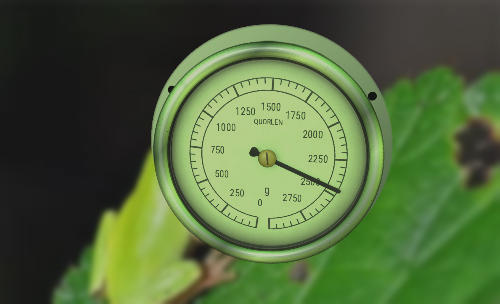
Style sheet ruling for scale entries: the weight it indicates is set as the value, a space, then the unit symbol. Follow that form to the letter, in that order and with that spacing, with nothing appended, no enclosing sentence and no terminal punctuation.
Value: 2450 g
